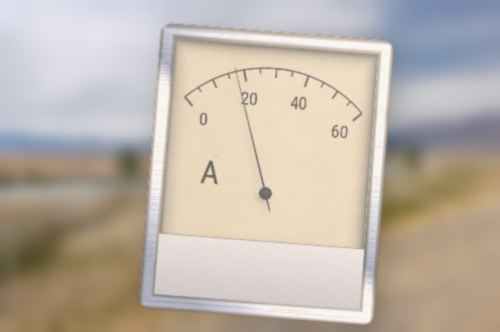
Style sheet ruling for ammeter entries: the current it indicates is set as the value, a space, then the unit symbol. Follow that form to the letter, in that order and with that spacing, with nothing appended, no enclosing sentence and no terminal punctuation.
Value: 17.5 A
